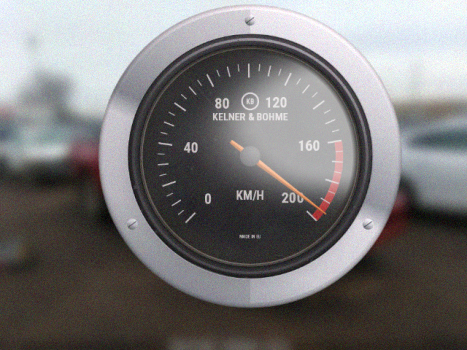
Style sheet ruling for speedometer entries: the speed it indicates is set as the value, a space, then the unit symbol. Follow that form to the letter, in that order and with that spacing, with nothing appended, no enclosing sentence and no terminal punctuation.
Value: 195 km/h
